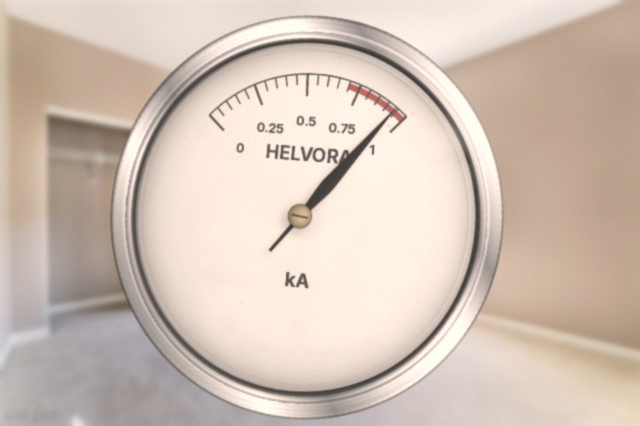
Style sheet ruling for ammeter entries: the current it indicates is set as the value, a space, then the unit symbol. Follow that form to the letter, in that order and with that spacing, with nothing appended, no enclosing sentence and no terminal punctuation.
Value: 0.95 kA
